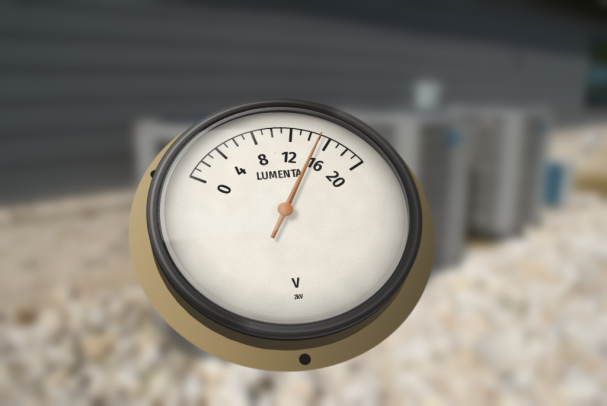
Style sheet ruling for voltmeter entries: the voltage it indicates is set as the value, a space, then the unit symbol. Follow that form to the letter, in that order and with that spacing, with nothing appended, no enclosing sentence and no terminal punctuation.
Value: 15 V
